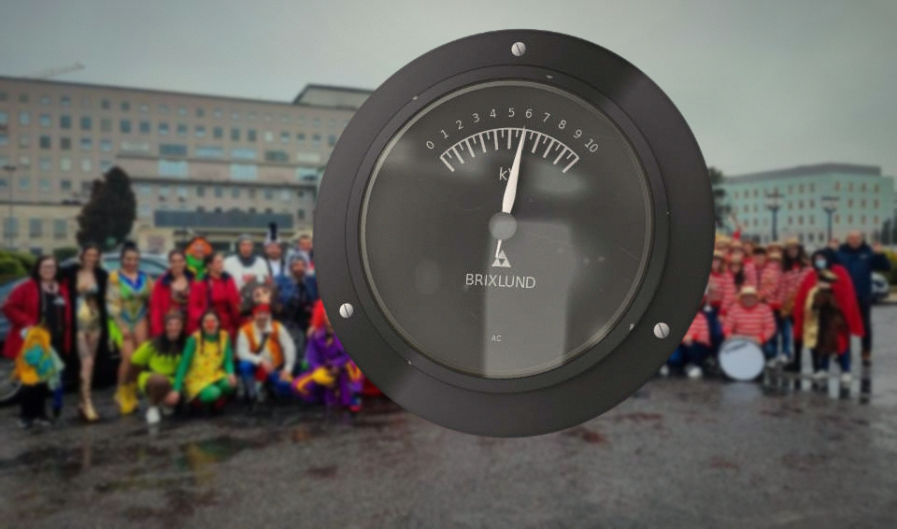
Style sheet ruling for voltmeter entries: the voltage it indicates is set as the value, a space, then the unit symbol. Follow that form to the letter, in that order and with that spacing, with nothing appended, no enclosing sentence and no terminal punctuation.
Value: 6 kV
